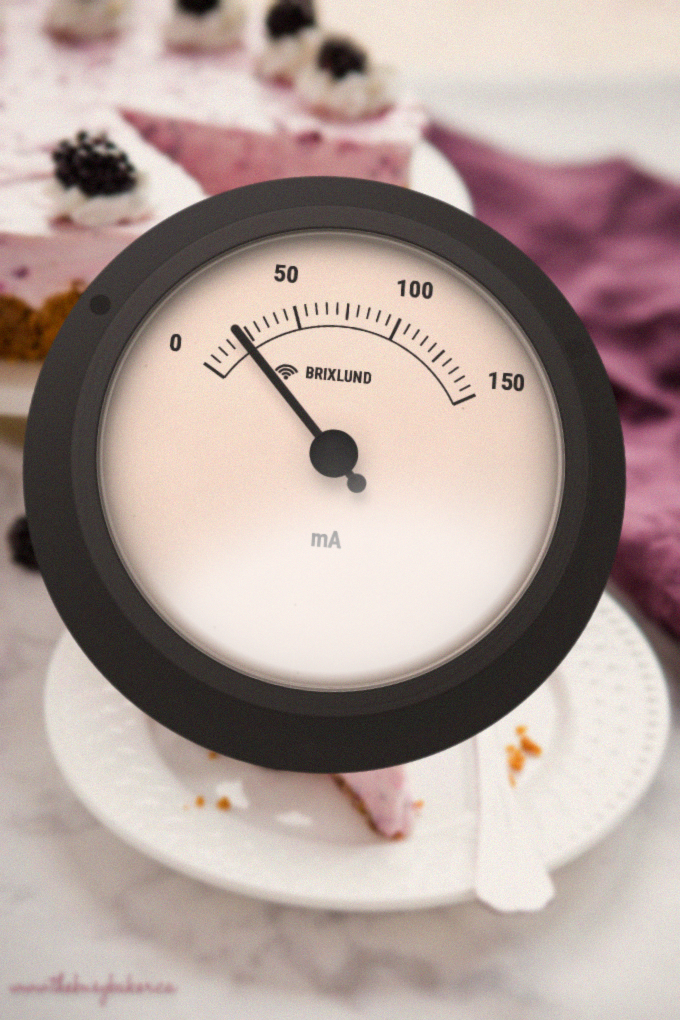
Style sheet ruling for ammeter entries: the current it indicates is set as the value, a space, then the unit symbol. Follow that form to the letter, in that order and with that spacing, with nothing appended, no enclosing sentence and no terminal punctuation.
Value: 20 mA
